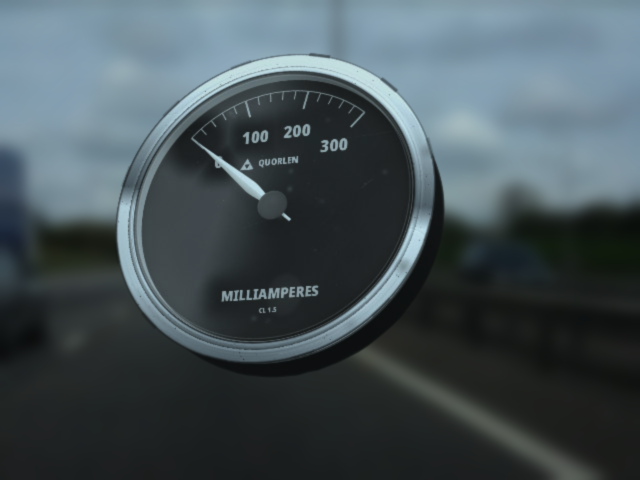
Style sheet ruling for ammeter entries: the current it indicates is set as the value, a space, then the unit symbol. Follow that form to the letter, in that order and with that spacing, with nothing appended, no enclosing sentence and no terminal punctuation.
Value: 0 mA
